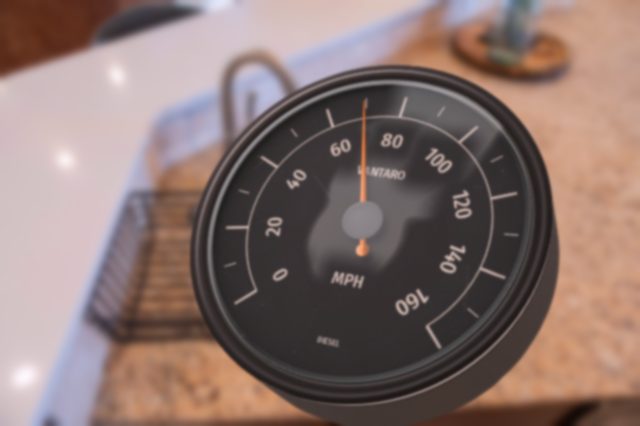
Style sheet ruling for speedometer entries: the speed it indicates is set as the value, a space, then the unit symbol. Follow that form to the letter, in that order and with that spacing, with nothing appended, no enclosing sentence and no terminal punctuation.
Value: 70 mph
